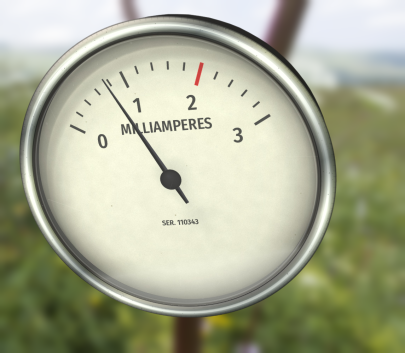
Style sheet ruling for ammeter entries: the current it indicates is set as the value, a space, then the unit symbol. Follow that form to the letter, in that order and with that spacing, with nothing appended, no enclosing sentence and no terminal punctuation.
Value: 0.8 mA
